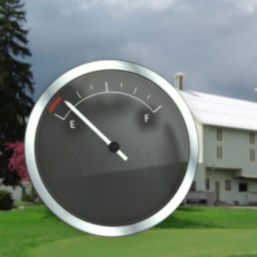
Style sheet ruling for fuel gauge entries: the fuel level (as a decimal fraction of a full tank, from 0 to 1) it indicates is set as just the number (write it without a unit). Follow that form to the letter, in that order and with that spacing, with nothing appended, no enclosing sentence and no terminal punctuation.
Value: 0.125
